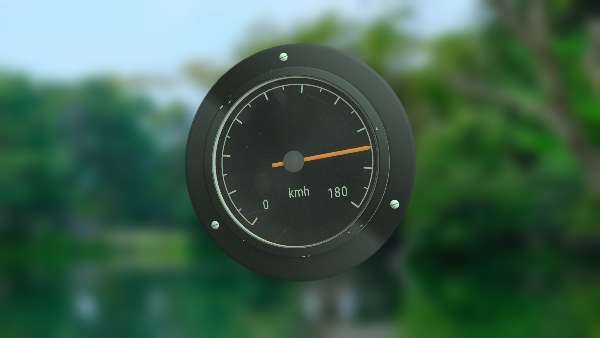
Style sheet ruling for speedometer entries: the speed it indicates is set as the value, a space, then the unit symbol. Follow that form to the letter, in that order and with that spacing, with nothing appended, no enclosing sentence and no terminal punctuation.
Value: 150 km/h
